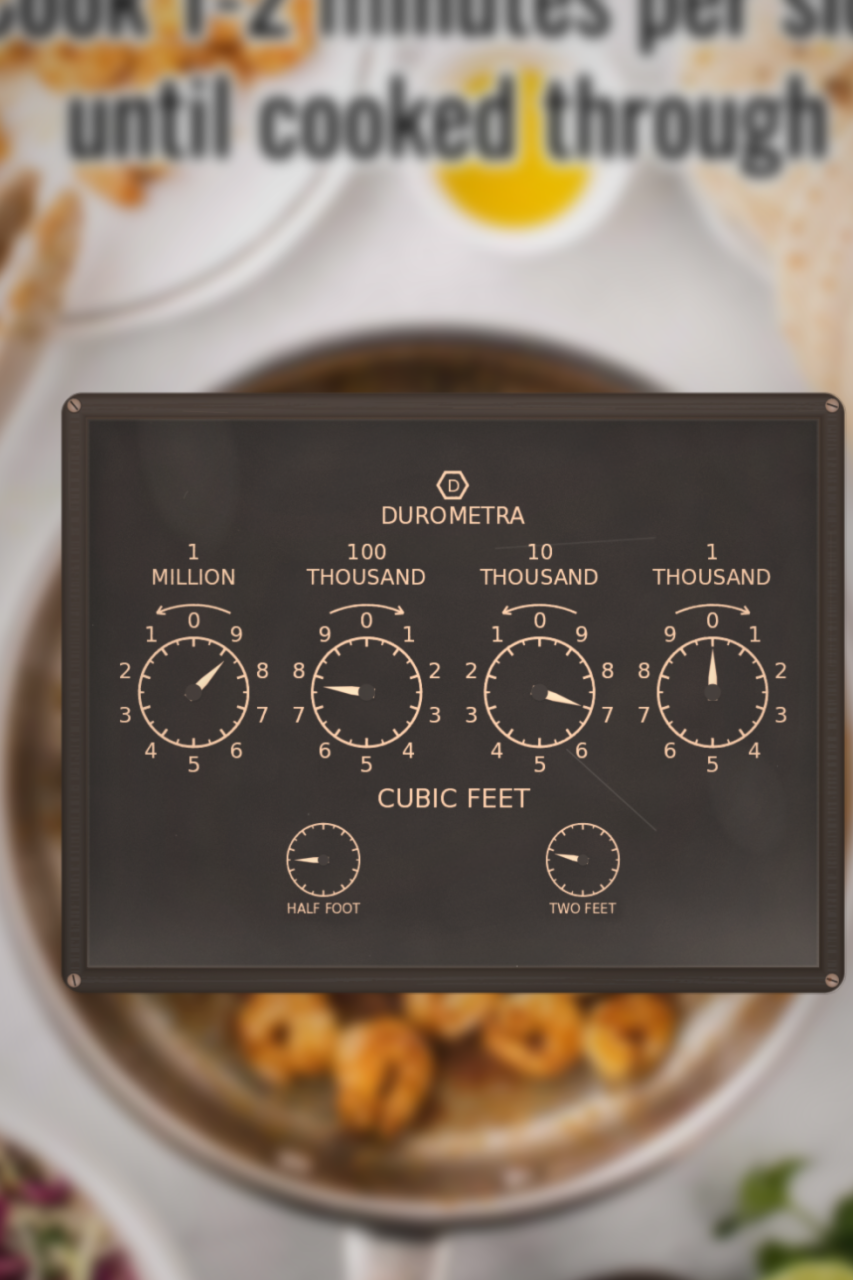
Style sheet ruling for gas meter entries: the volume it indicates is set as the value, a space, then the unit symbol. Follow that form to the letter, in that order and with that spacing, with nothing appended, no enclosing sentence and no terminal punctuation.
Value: 877000 ft³
